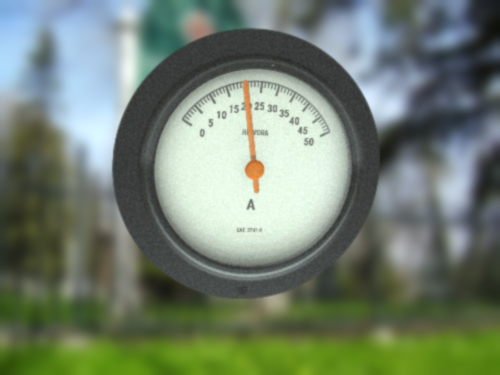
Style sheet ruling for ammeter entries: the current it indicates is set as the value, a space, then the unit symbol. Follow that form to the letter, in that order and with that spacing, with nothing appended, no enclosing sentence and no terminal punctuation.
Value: 20 A
